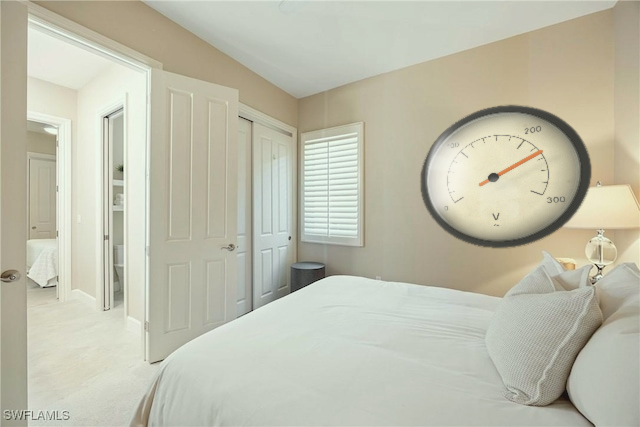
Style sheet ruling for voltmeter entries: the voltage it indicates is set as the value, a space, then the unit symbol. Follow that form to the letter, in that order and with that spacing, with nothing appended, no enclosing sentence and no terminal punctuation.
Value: 230 V
